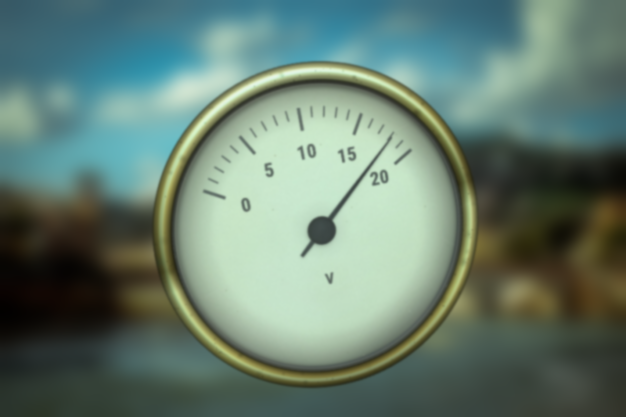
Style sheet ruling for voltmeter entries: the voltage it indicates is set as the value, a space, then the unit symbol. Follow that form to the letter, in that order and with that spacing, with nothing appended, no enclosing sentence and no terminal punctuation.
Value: 18 V
